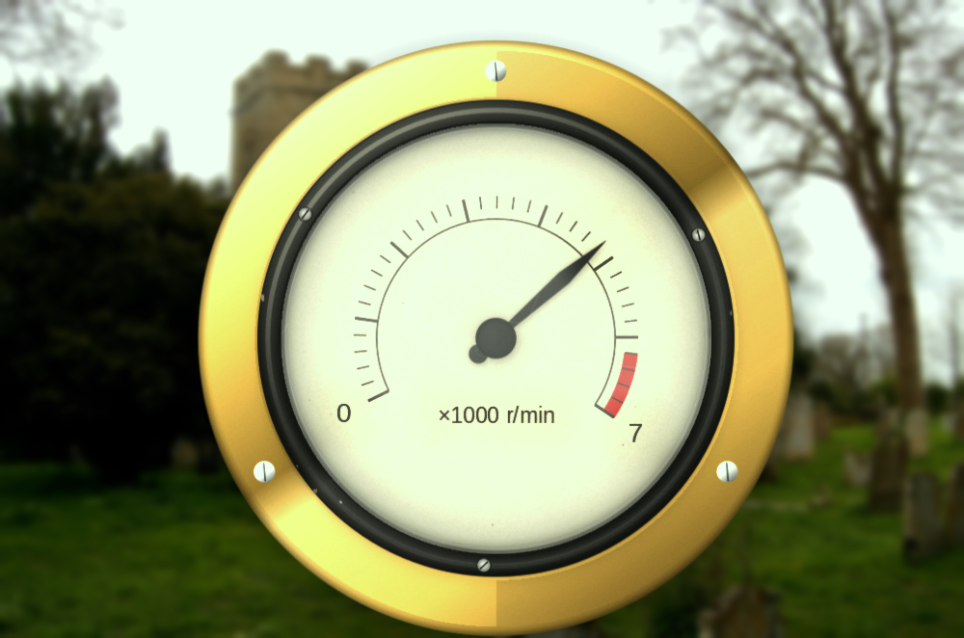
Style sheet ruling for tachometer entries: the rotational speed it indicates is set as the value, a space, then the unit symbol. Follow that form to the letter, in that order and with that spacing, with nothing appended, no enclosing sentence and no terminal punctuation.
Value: 4800 rpm
